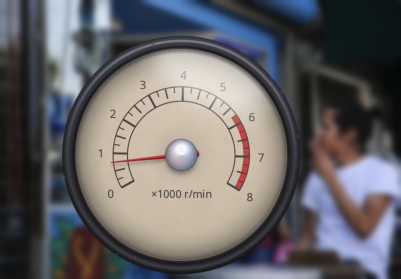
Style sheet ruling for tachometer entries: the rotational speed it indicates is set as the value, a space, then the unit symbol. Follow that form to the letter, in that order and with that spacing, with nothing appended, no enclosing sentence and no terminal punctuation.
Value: 750 rpm
